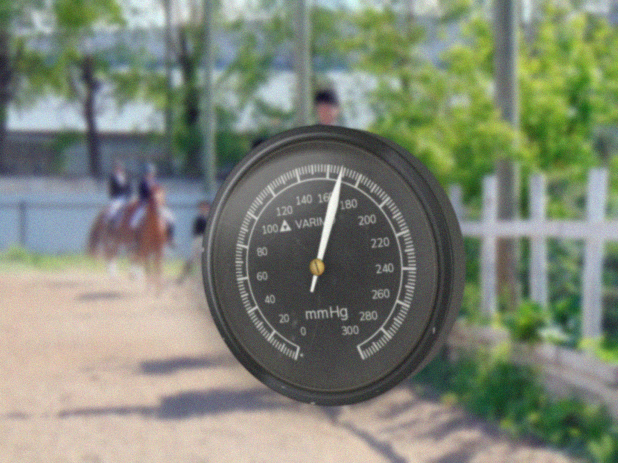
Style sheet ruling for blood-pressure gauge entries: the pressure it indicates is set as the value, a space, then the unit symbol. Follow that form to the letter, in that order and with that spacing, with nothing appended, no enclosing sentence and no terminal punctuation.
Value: 170 mmHg
